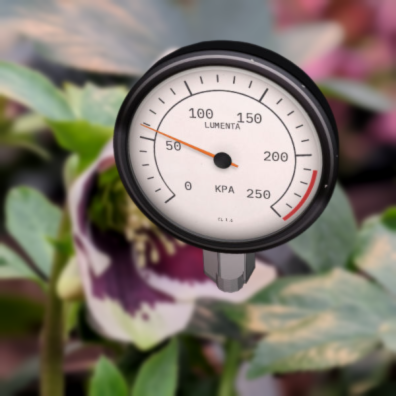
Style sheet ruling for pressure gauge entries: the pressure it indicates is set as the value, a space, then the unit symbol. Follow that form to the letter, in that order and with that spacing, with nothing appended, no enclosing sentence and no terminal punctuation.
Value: 60 kPa
